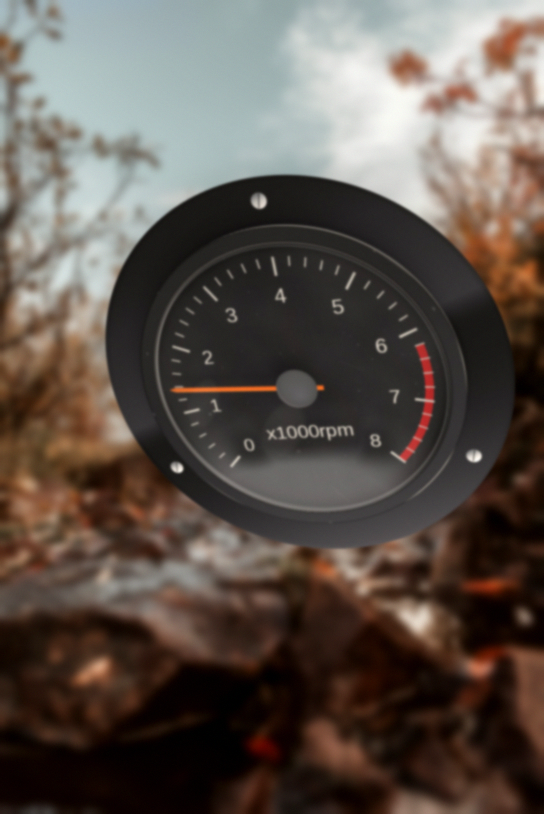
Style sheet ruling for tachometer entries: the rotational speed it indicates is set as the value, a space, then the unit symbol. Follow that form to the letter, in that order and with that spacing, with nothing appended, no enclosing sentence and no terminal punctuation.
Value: 1400 rpm
